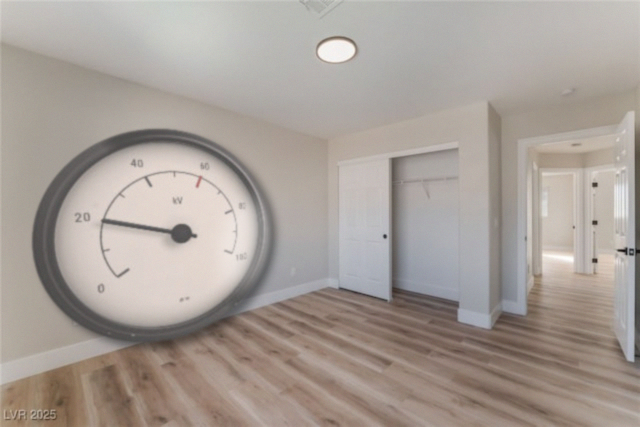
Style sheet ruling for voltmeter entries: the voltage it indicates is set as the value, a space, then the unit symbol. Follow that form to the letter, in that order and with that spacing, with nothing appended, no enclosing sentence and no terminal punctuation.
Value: 20 kV
